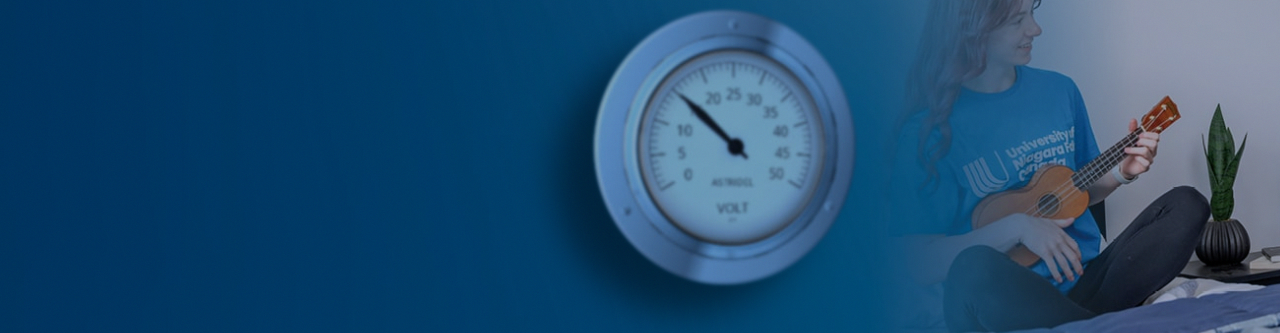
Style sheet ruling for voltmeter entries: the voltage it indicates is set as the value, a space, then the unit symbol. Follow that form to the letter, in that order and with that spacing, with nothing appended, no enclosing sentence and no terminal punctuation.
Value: 15 V
